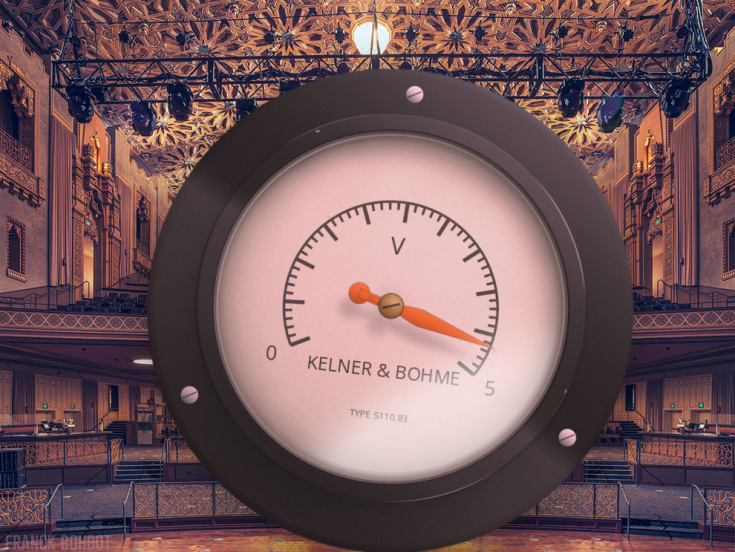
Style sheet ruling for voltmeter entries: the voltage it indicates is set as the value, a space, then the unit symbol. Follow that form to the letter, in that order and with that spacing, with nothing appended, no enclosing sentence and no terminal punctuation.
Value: 4.65 V
